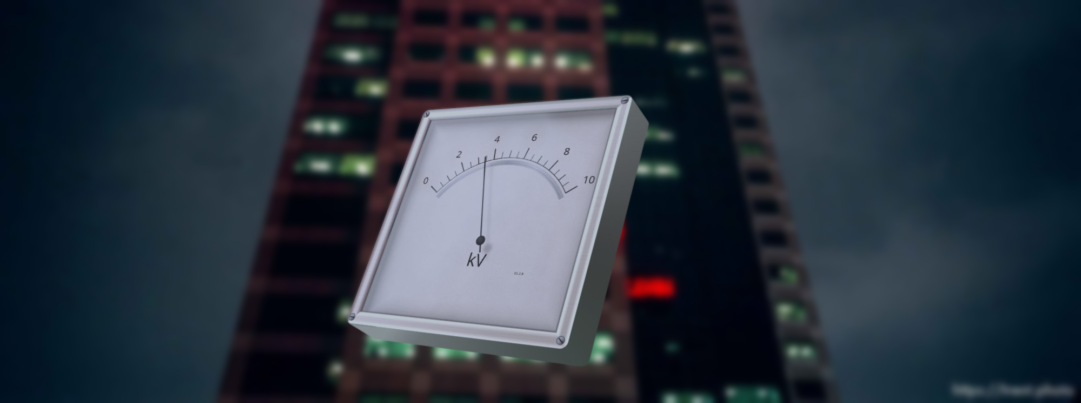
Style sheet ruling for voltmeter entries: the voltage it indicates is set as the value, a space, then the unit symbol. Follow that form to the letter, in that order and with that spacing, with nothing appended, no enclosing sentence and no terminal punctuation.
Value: 3.5 kV
